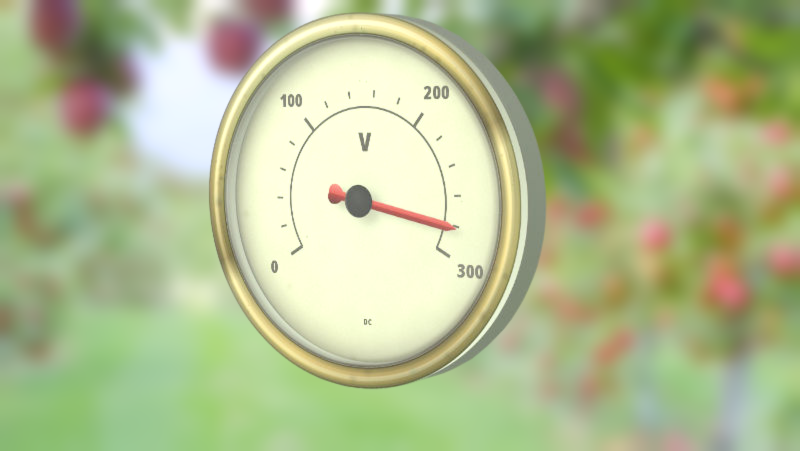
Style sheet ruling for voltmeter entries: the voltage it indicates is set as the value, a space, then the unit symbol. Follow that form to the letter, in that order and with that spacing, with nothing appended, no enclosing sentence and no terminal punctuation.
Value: 280 V
